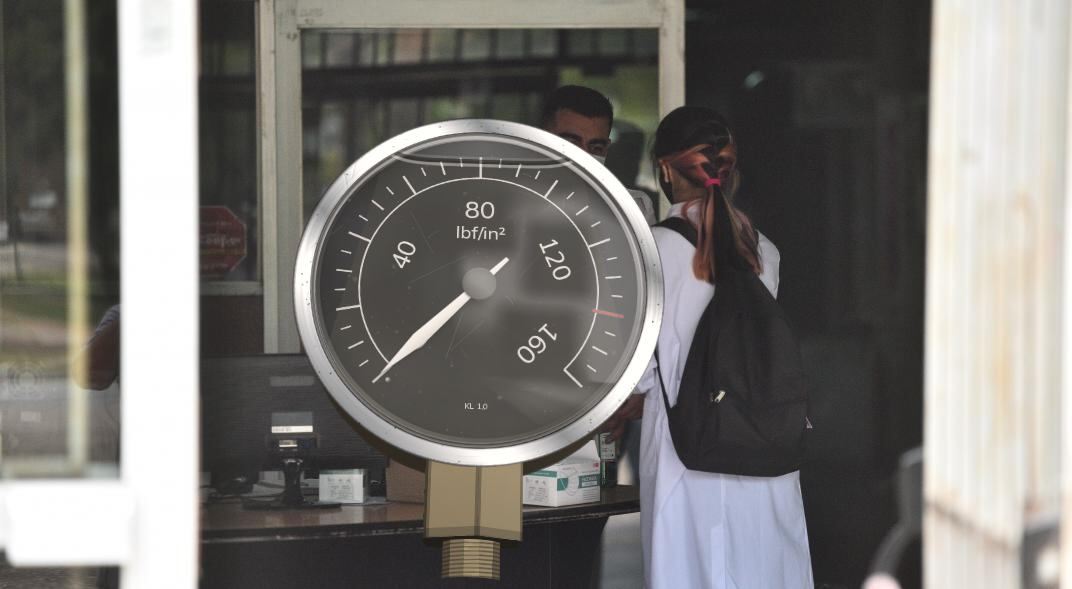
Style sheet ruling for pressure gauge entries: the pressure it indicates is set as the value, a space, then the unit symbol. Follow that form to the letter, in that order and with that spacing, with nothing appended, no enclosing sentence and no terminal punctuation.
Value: 0 psi
